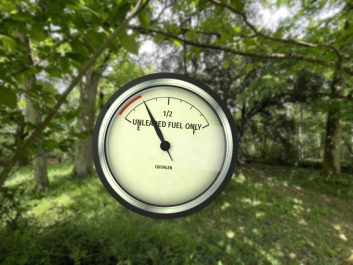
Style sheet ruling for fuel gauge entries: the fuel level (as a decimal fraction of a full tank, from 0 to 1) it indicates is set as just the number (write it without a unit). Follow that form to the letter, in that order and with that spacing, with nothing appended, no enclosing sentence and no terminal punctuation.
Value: 0.25
